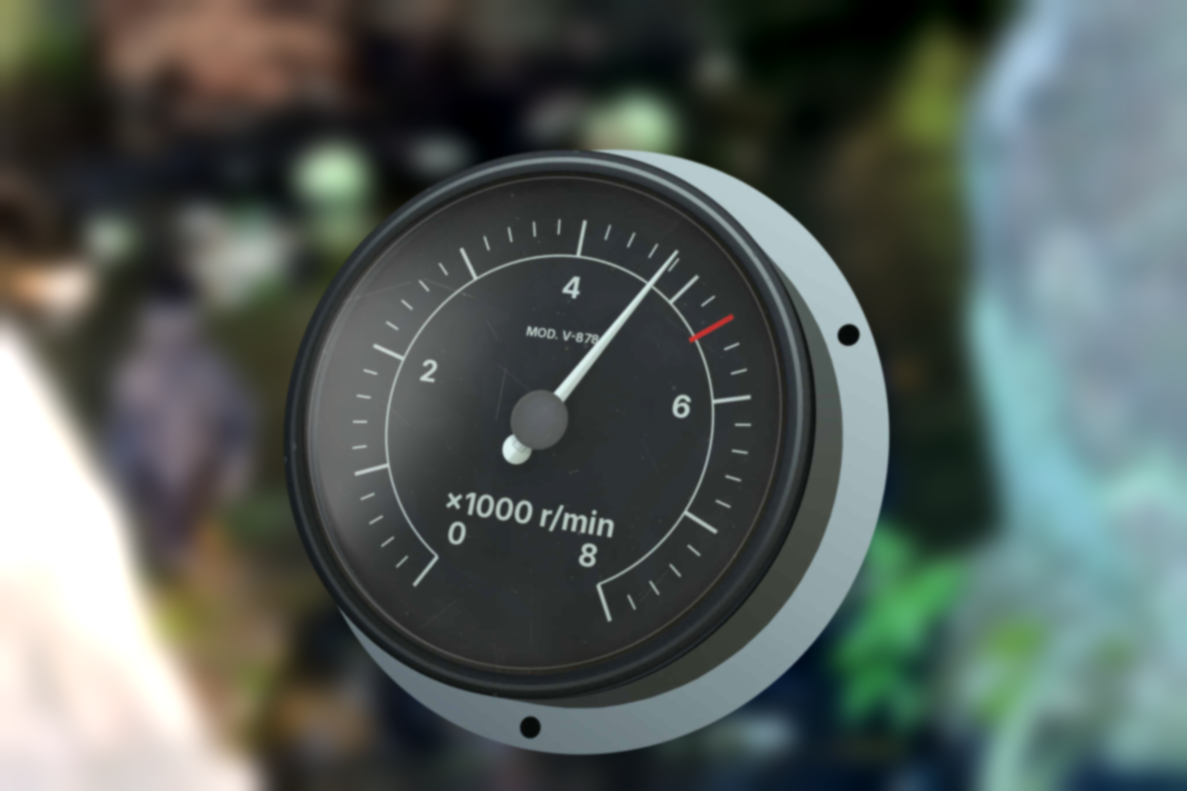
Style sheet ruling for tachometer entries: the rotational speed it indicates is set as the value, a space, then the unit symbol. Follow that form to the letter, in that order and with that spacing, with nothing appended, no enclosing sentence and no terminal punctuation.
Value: 4800 rpm
